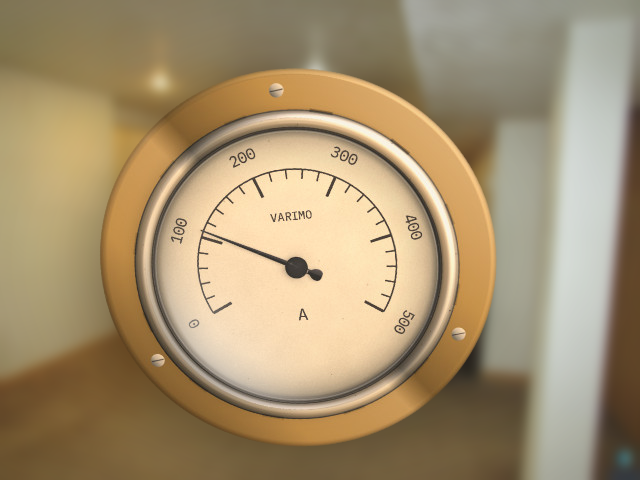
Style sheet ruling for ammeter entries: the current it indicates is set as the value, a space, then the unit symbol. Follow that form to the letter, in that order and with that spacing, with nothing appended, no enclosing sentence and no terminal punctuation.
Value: 110 A
